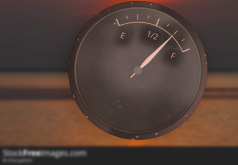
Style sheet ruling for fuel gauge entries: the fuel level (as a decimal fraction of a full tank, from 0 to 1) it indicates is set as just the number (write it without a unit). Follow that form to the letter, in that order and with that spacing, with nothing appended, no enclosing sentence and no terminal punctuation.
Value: 0.75
